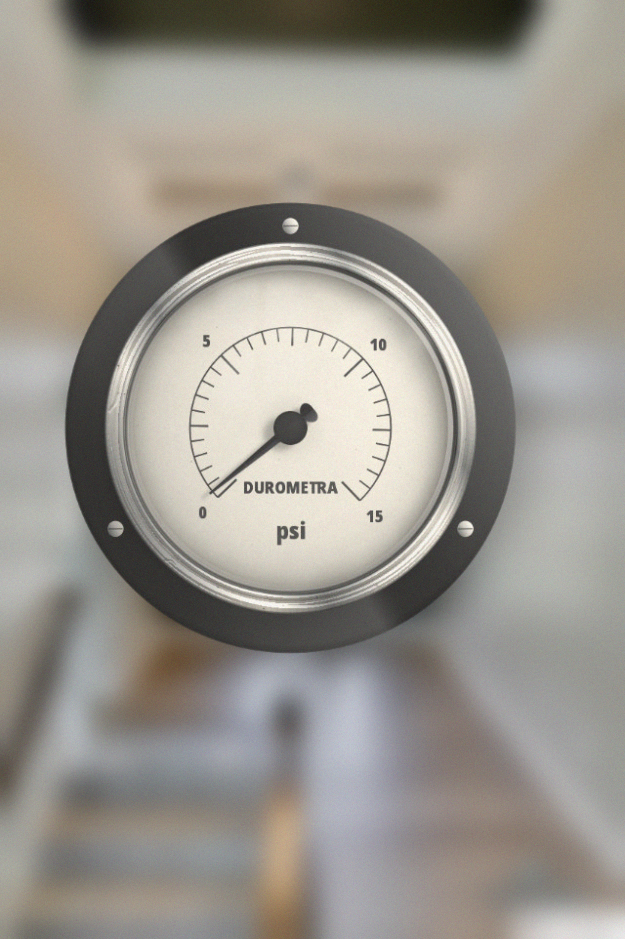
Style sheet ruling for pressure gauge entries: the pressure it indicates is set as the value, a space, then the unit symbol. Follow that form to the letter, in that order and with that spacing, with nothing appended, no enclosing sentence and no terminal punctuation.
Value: 0.25 psi
